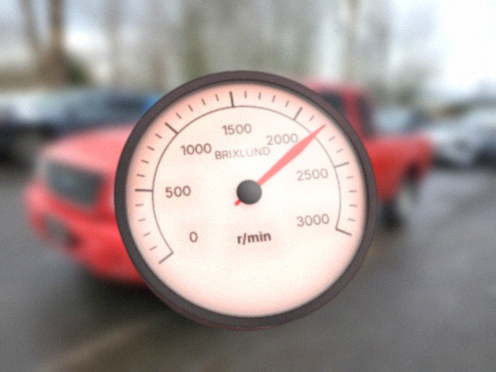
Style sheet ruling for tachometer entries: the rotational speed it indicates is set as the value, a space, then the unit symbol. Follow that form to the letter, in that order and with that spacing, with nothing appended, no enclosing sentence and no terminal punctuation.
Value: 2200 rpm
